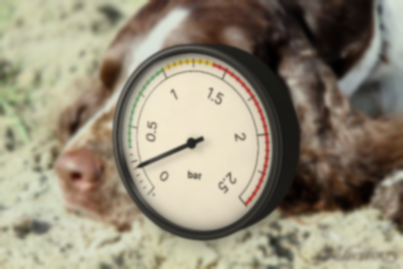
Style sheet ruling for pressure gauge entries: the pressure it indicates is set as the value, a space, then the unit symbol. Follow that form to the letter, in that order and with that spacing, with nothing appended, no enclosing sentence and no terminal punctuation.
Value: 0.2 bar
